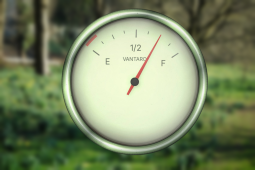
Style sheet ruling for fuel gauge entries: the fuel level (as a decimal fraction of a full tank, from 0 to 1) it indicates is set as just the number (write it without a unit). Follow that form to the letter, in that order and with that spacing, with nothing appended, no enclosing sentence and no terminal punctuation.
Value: 0.75
